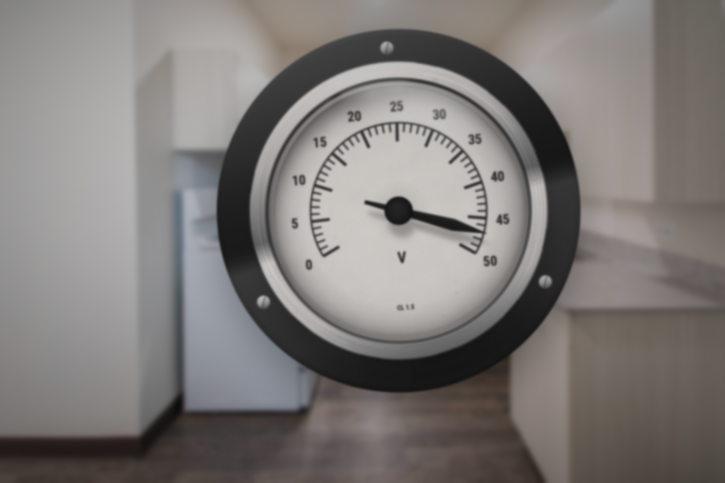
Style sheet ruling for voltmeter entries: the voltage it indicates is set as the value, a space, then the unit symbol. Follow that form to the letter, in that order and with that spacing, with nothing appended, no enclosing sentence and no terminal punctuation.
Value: 47 V
